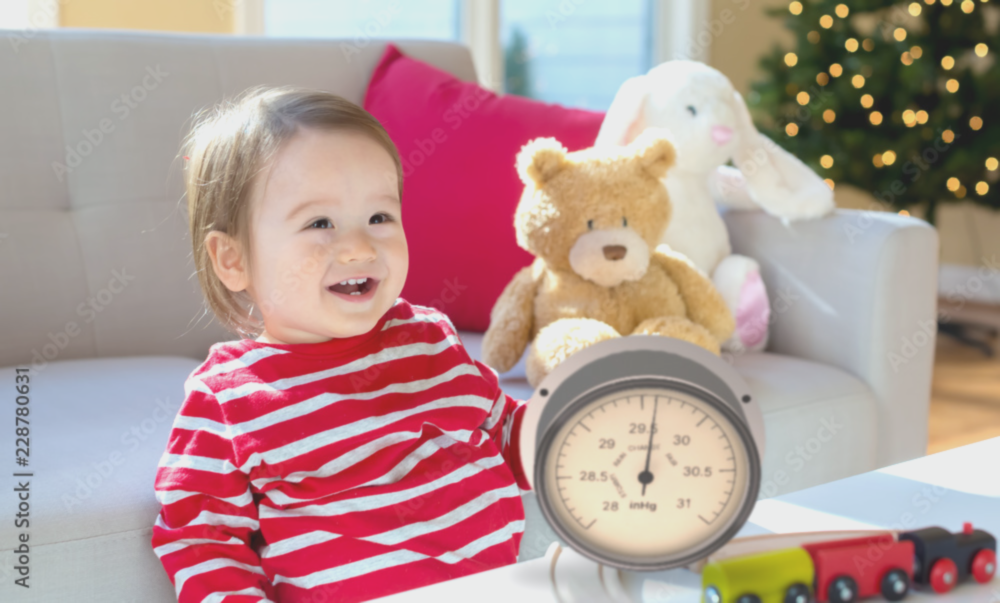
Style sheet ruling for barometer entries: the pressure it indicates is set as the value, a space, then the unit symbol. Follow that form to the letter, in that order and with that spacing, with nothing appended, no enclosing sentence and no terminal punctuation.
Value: 29.6 inHg
